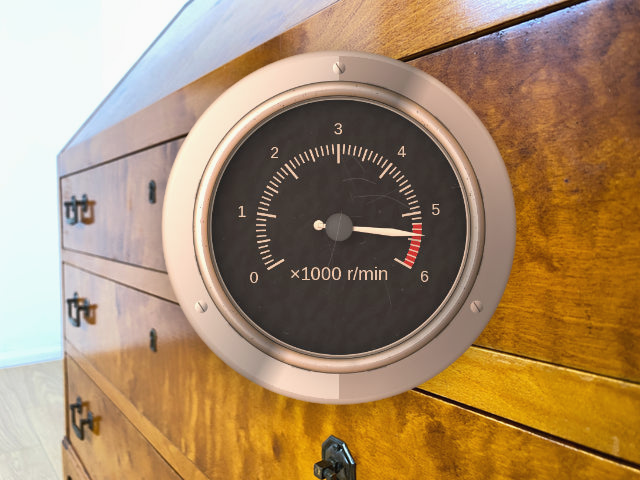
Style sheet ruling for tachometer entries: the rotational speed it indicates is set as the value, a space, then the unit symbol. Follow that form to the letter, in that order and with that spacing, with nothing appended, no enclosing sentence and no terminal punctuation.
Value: 5400 rpm
